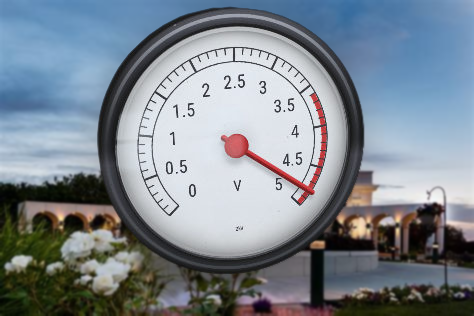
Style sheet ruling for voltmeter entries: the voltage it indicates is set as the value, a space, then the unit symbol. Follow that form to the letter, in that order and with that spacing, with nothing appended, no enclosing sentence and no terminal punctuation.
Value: 4.8 V
